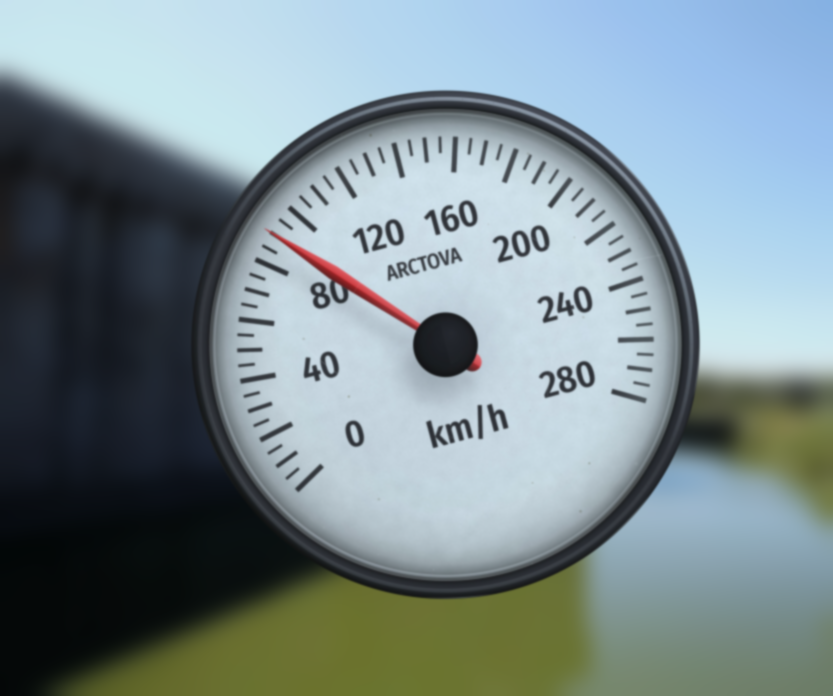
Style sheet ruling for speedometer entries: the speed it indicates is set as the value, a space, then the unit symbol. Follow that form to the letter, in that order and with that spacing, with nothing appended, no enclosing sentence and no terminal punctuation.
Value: 90 km/h
